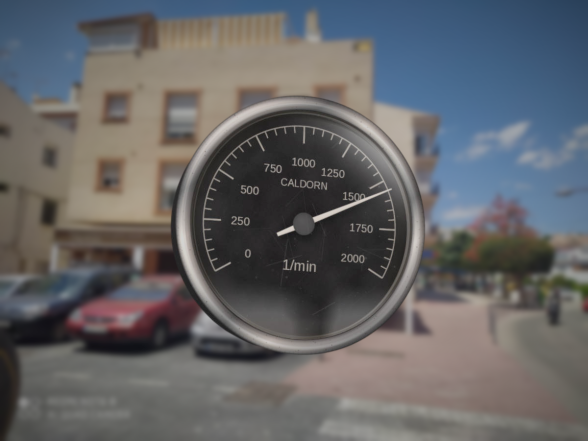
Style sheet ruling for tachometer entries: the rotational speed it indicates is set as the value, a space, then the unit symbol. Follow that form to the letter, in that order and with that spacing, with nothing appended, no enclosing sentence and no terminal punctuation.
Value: 1550 rpm
